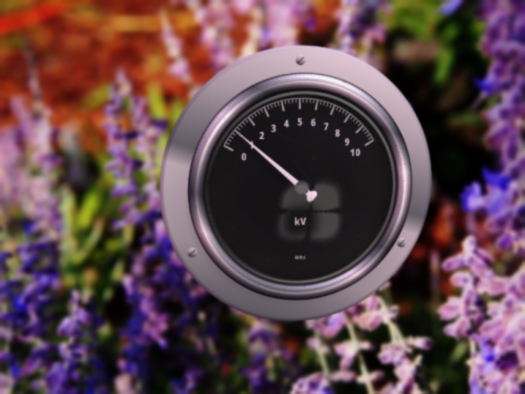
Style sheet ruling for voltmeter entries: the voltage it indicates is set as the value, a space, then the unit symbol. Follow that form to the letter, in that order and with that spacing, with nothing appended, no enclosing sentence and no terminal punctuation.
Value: 1 kV
